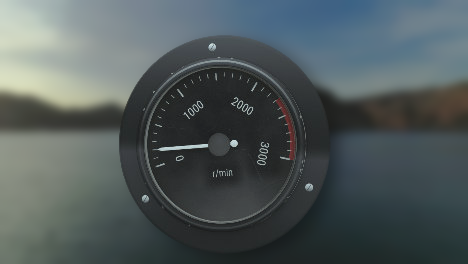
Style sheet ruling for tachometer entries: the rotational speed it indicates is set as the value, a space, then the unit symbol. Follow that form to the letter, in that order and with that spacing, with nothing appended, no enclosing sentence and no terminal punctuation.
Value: 200 rpm
